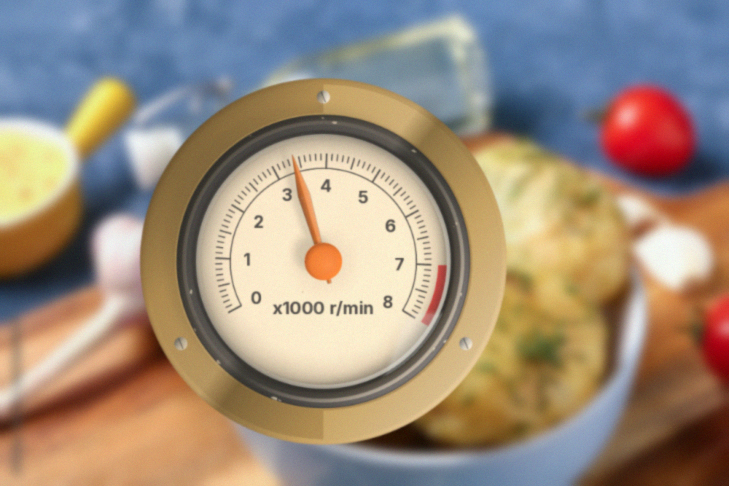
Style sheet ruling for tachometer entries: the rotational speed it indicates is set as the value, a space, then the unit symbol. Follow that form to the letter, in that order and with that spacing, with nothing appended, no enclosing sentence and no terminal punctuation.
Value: 3400 rpm
